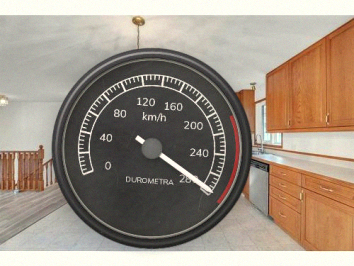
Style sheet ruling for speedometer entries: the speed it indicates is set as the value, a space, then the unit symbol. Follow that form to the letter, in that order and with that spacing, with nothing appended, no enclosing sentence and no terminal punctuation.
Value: 276 km/h
